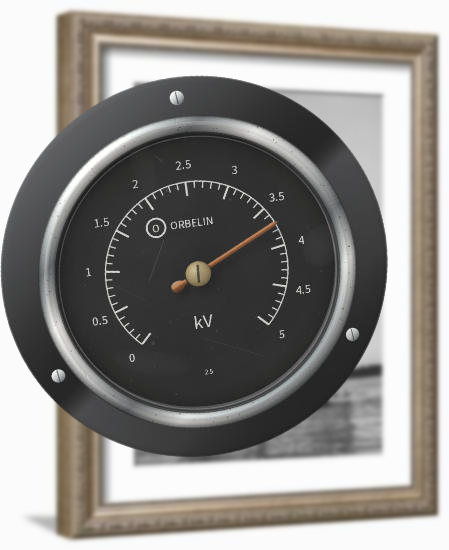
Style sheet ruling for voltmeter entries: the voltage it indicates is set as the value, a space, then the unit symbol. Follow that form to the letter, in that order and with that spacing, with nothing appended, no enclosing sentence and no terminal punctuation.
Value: 3.7 kV
